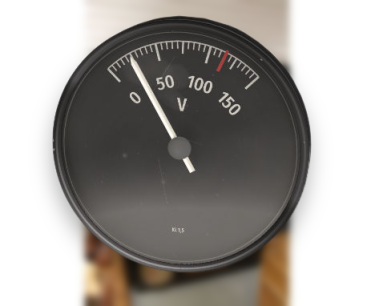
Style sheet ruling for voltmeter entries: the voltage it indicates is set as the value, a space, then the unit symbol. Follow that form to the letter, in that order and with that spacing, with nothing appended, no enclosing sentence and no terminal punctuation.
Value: 25 V
